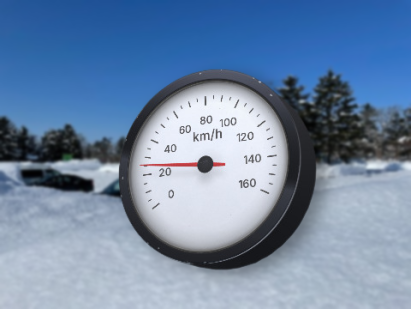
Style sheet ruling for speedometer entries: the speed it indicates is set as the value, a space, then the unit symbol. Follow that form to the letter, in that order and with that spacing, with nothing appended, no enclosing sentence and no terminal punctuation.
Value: 25 km/h
